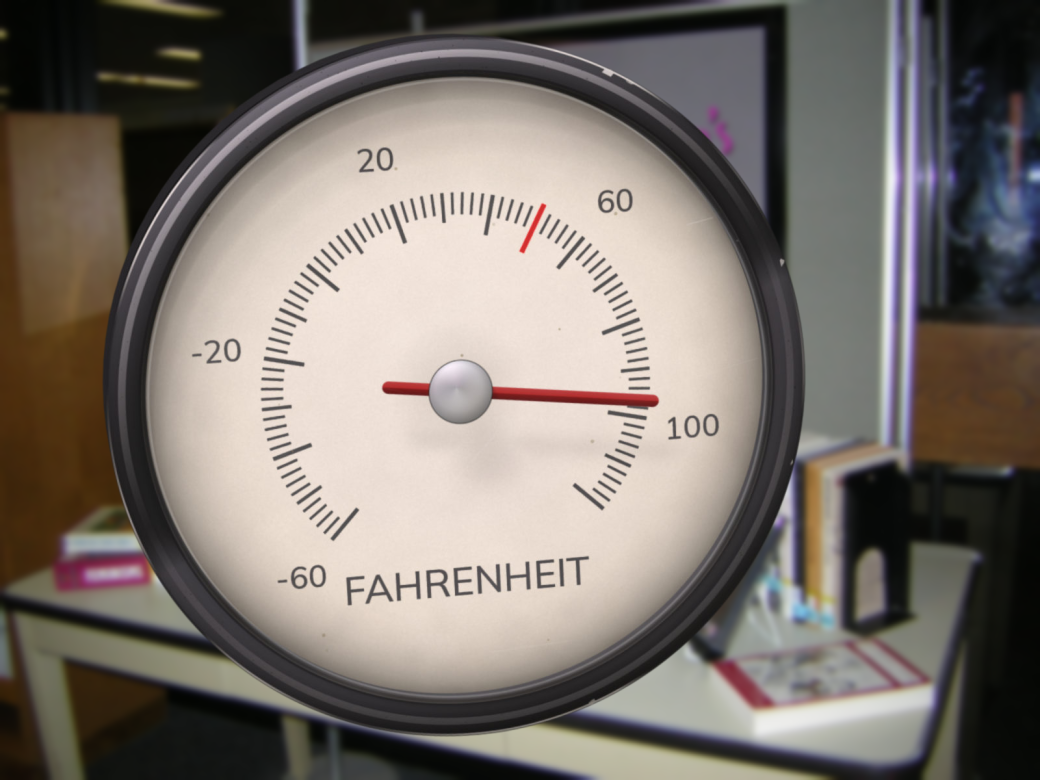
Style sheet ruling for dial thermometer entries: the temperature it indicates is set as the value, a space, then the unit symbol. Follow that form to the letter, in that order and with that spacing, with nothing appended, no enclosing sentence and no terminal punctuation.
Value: 96 °F
